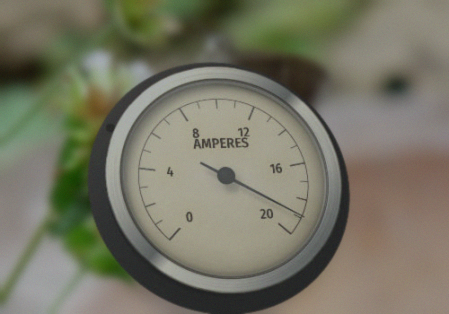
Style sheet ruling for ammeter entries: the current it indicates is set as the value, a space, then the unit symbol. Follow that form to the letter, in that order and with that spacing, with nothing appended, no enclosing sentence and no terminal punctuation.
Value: 19 A
